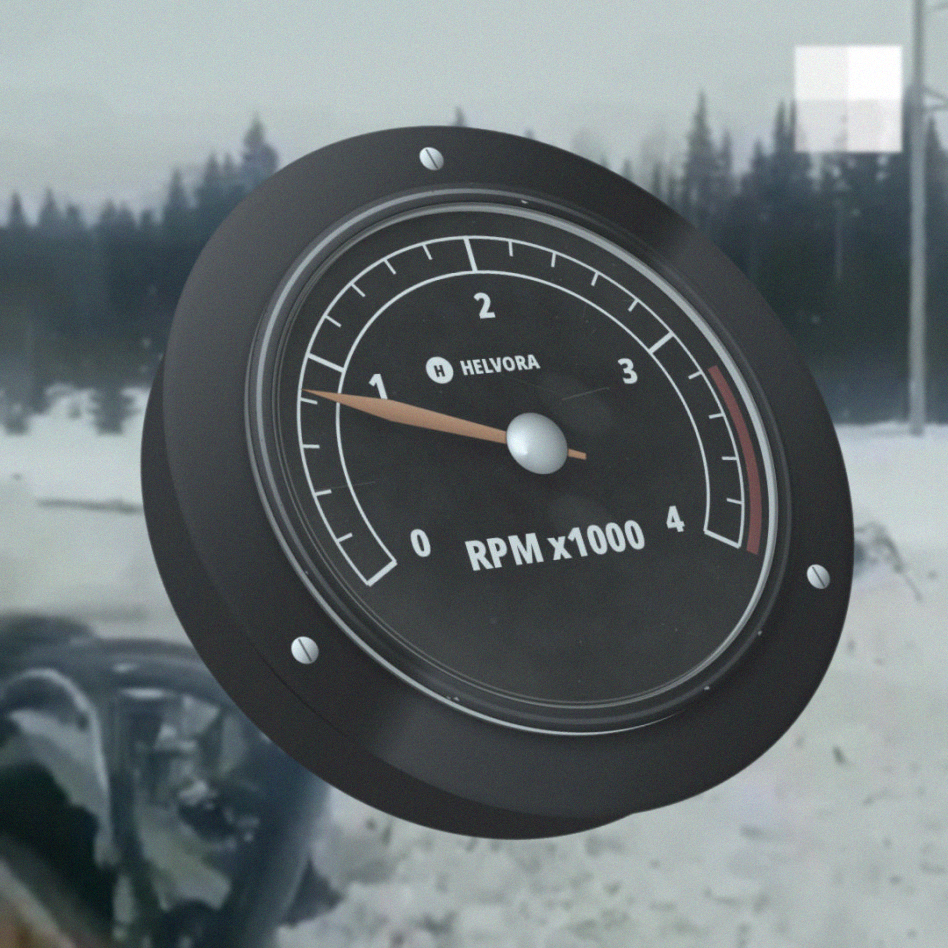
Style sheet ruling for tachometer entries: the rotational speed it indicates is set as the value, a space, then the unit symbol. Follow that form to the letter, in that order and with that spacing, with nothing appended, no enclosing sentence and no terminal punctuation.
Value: 800 rpm
